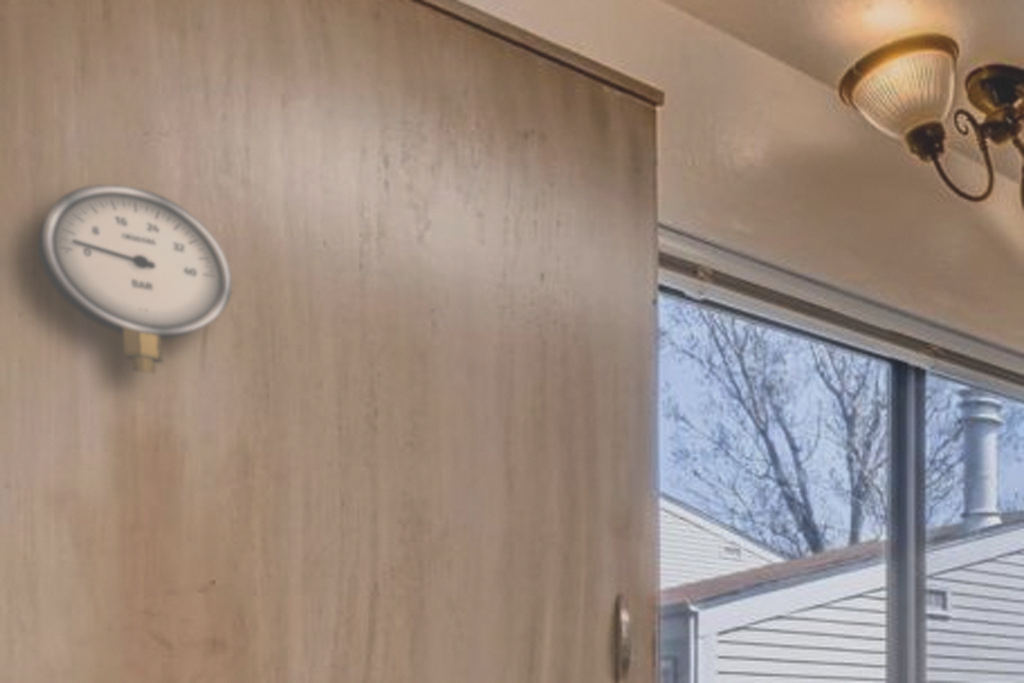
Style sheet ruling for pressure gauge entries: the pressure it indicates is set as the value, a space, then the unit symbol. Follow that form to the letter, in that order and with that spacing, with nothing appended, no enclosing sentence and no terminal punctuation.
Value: 2 bar
